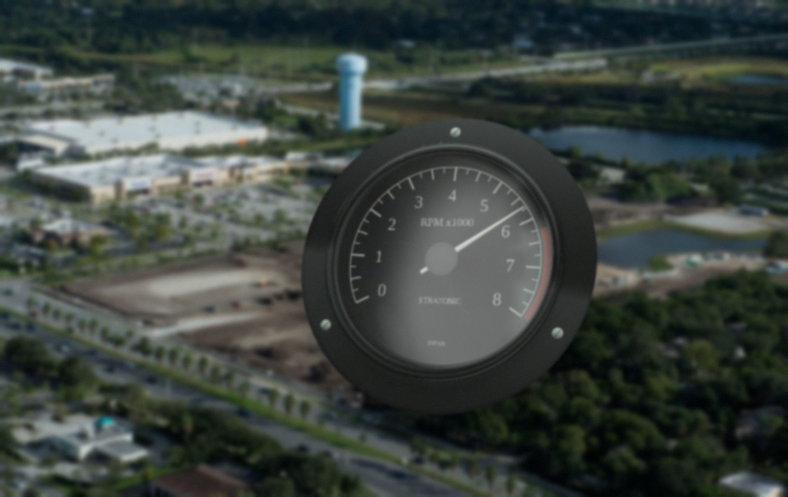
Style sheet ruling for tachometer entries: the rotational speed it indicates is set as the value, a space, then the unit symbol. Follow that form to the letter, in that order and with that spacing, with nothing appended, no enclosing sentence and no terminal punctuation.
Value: 5750 rpm
